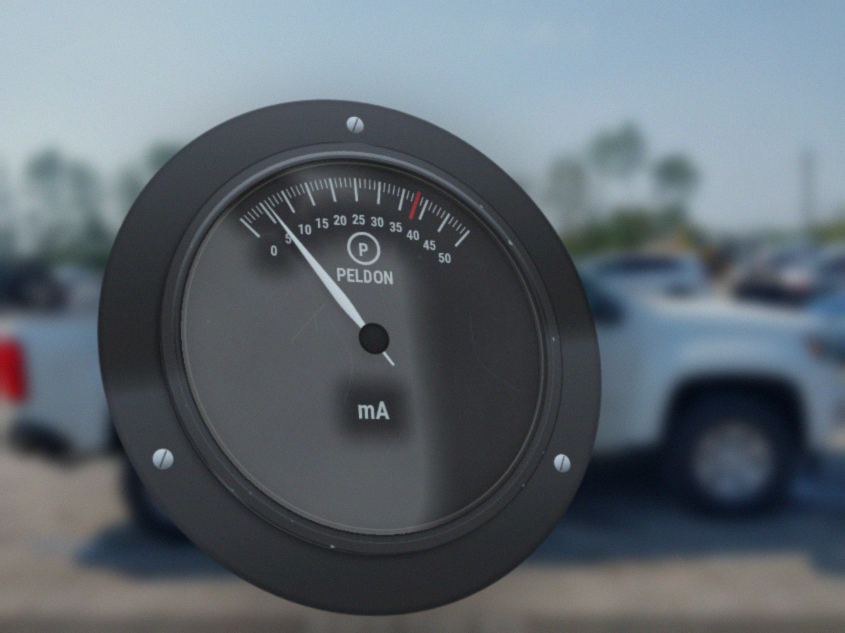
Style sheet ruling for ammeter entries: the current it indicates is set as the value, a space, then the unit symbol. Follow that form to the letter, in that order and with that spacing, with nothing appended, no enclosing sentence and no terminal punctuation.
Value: 5 mA
